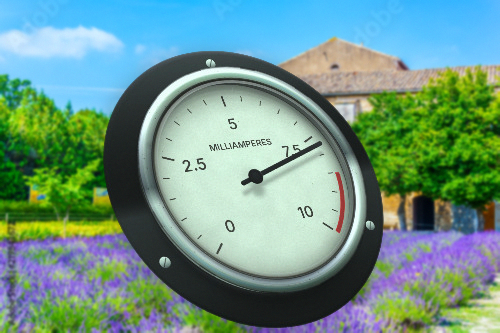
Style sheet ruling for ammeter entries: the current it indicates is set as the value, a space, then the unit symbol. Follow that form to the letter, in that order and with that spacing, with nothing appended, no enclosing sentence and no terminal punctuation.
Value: 7.75 mA
